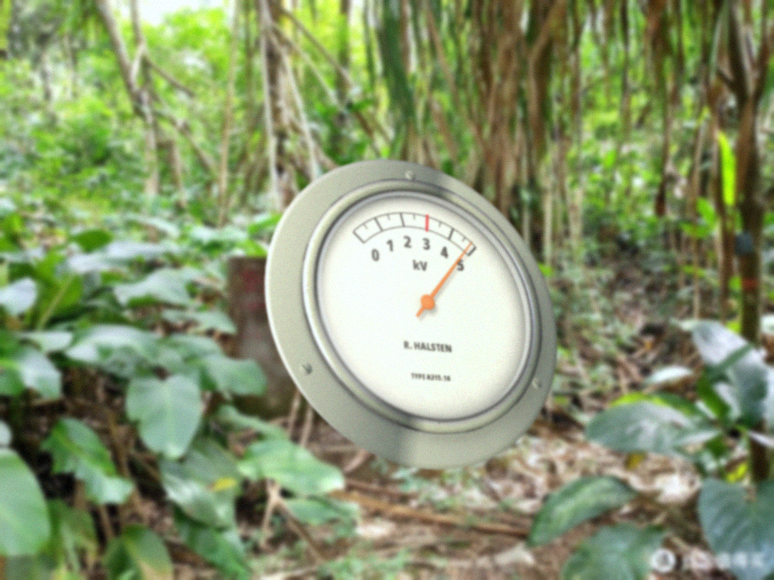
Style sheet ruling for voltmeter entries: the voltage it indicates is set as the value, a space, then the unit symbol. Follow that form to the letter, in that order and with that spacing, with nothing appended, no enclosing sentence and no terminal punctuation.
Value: 4.75 kV
